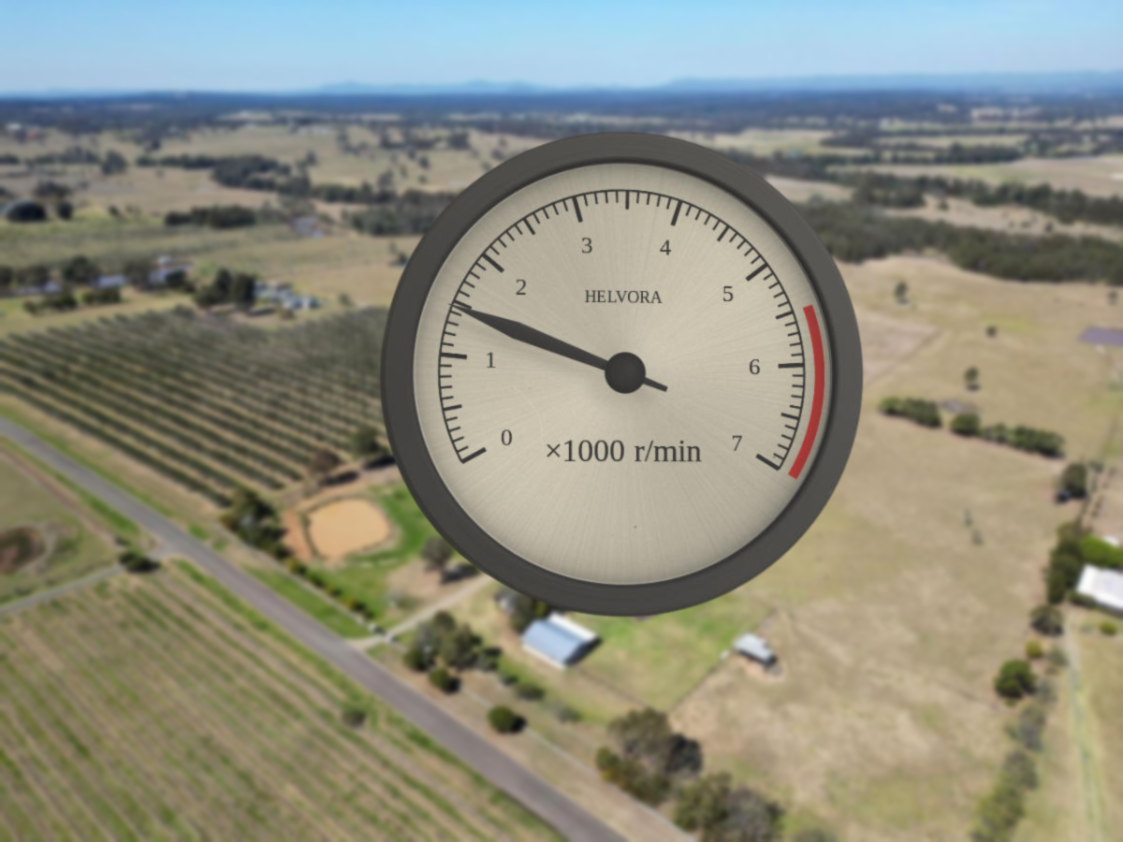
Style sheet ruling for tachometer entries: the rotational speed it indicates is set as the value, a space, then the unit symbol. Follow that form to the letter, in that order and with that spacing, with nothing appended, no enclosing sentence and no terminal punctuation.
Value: 1450 rpm
